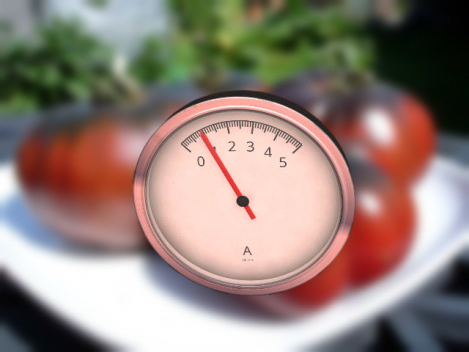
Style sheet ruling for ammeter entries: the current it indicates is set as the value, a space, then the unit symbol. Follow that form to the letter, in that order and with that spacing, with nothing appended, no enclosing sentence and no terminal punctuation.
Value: 1 A
